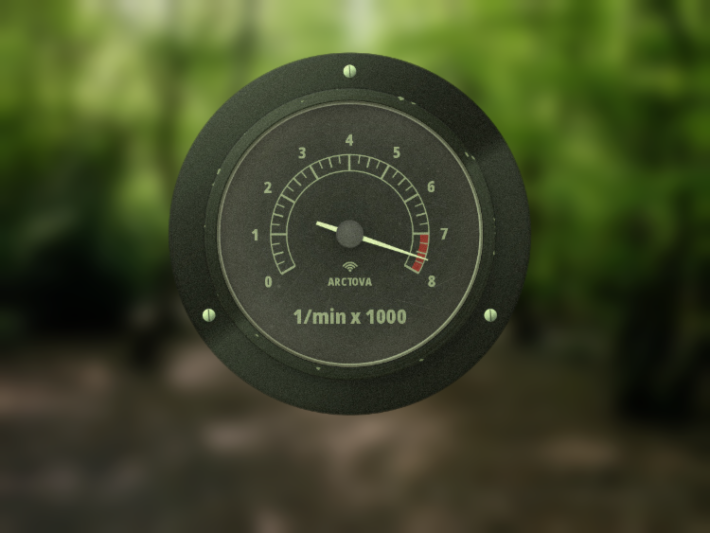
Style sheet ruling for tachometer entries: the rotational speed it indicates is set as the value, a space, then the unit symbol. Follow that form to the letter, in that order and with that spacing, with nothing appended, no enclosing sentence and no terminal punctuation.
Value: 7625 rpm
